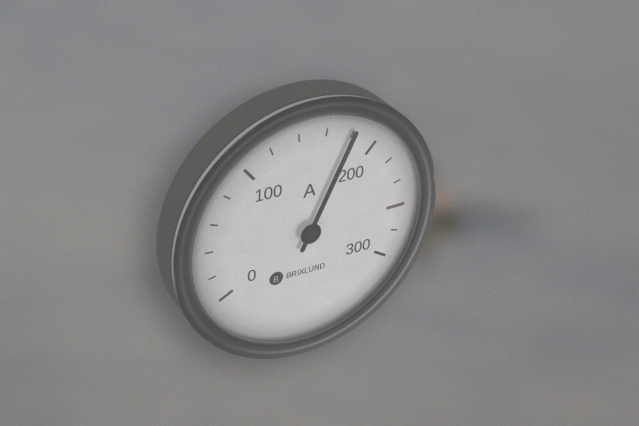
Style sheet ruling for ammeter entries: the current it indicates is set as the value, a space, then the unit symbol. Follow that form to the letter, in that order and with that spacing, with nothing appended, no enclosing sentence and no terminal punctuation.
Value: 180 A
